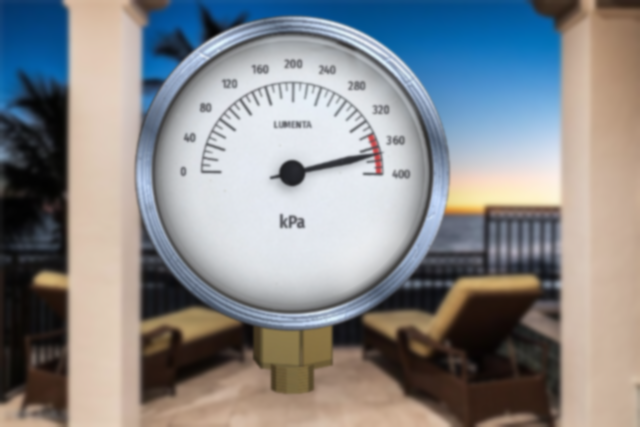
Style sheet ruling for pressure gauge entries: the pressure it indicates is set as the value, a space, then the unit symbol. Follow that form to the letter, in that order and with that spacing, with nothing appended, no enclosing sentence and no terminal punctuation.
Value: 370 kPa
